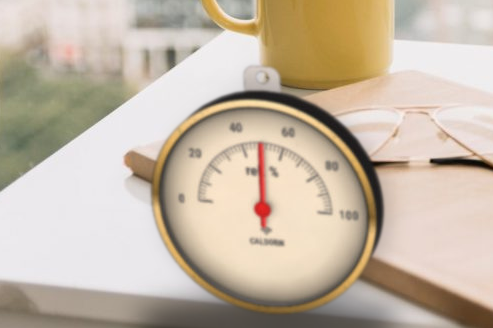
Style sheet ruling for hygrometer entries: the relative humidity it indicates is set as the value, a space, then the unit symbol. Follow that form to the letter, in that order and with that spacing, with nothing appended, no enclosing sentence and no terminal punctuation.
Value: 50 %
